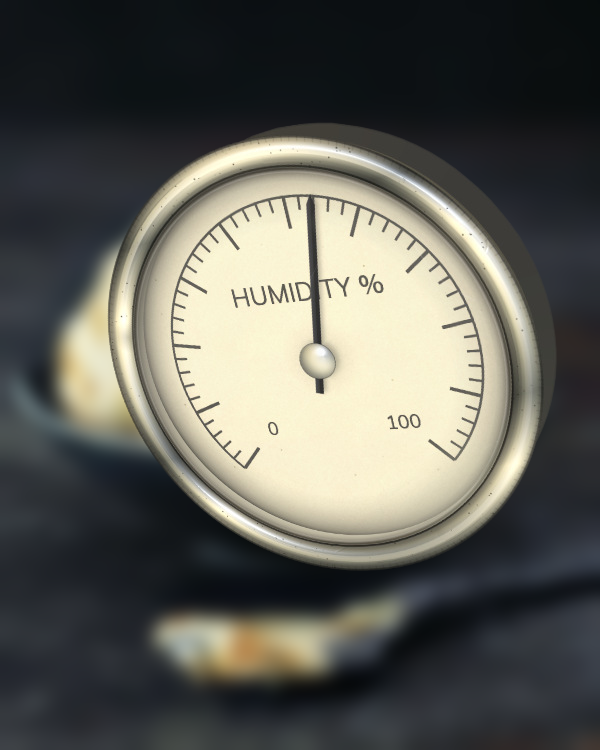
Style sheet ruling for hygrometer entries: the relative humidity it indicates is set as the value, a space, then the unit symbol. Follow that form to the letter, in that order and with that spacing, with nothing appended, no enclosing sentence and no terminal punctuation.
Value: 54 %
